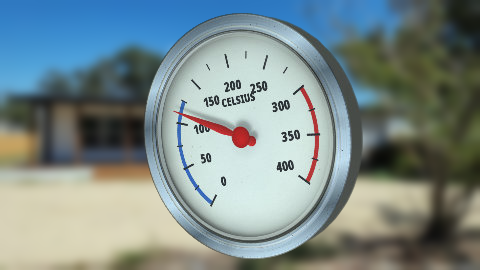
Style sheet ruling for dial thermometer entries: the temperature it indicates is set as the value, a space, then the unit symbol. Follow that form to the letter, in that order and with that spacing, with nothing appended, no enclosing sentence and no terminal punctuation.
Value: 112.5 °C
